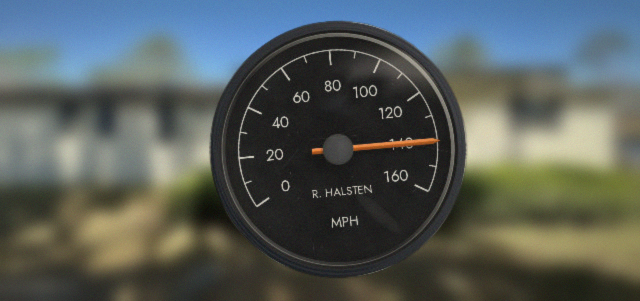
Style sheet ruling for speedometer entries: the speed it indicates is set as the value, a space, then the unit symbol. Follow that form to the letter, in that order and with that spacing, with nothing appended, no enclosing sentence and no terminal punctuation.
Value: 140 mph
